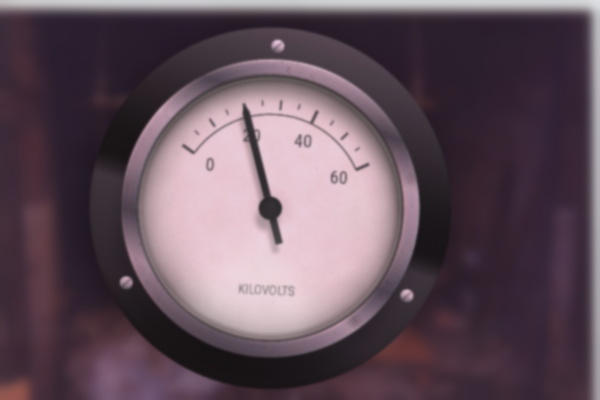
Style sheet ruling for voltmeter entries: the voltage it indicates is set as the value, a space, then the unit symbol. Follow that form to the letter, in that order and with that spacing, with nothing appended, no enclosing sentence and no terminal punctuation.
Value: 20 kV
